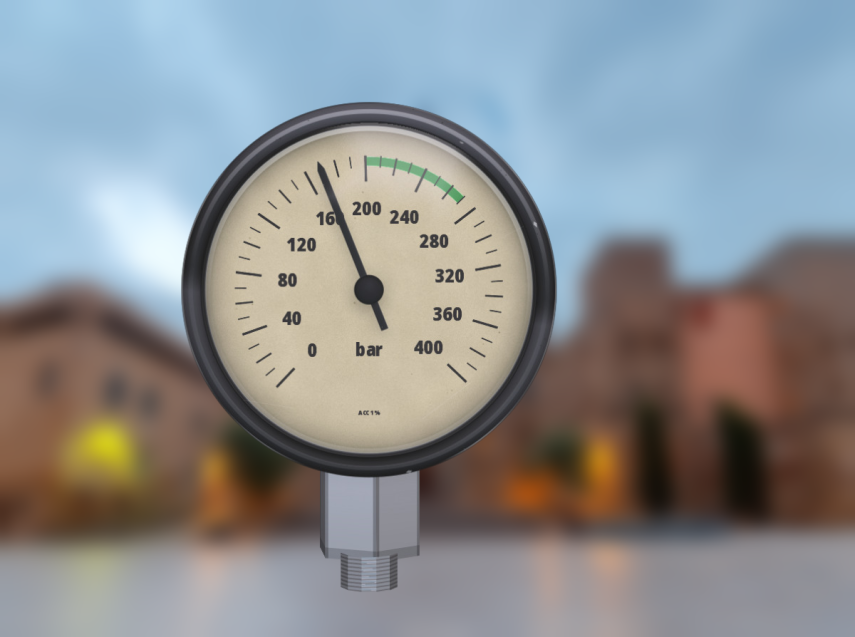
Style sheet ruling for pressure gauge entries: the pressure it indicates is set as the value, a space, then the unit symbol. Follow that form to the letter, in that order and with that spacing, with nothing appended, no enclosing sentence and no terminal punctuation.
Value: 170 bar
